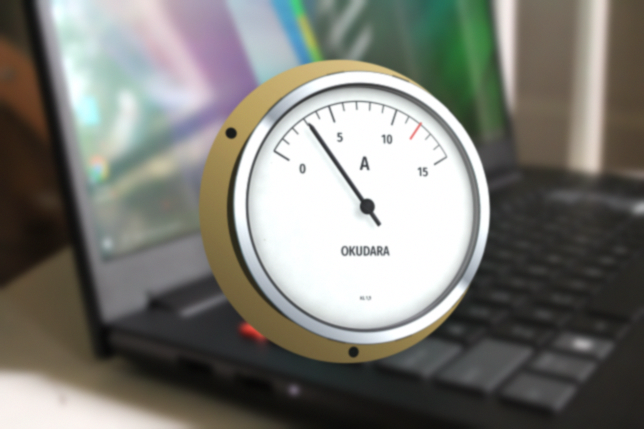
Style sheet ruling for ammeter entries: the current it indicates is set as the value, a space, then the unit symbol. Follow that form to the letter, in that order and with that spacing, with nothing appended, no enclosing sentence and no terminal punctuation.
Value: 3 A
